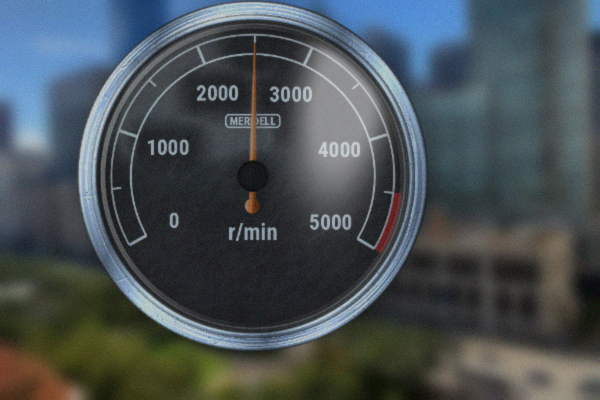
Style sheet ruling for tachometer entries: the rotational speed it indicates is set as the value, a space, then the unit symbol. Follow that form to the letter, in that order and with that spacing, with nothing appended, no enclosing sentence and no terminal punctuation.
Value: 2500 rpm
